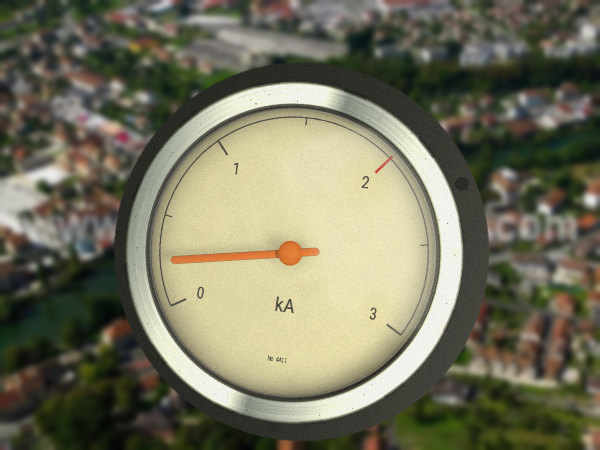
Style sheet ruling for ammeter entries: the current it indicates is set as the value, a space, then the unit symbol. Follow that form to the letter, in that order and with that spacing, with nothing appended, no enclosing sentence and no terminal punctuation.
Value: 0.25 kA
